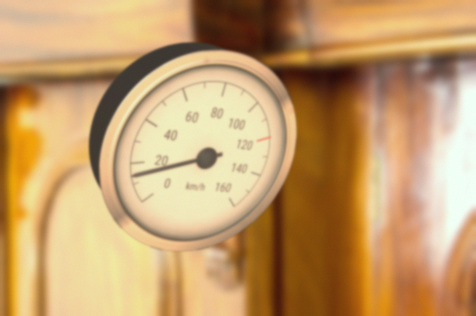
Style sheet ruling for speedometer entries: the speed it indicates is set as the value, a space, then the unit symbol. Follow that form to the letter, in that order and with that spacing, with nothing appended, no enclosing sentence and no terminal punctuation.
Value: 15 km/h
